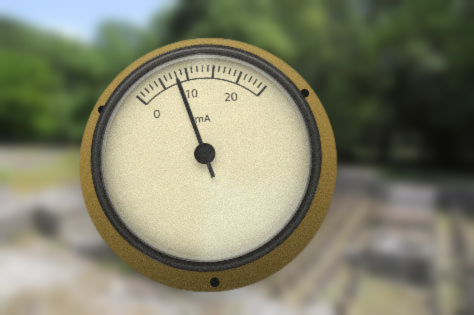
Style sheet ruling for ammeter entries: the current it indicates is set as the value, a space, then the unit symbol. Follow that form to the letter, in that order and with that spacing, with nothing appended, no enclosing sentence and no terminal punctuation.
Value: 8 mA
